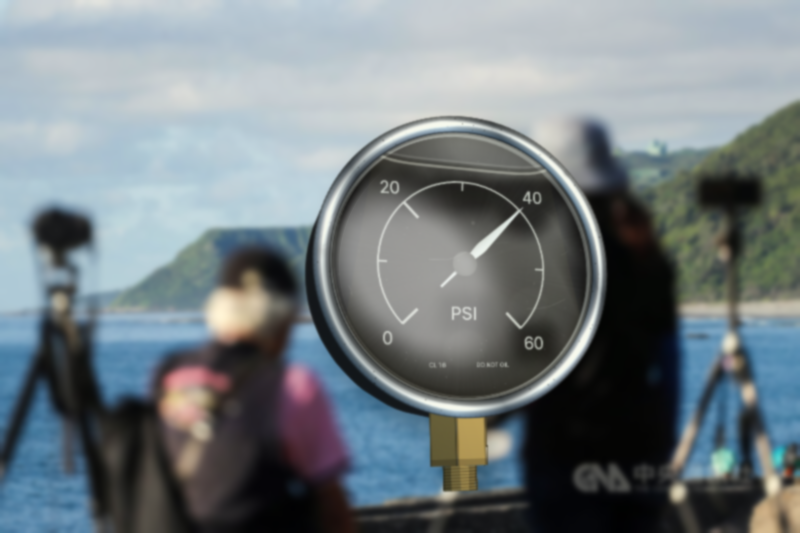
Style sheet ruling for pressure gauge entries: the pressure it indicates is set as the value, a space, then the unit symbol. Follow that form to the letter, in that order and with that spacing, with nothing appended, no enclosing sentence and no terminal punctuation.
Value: 40 psi
